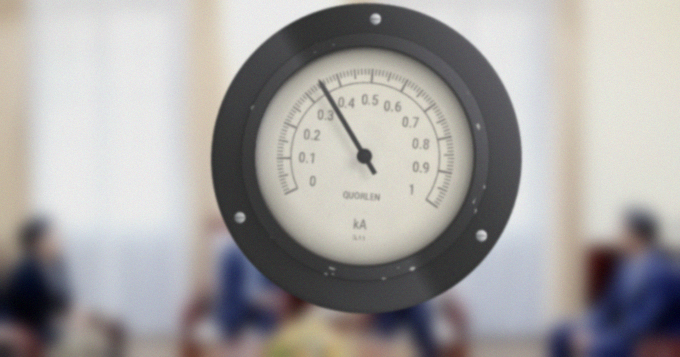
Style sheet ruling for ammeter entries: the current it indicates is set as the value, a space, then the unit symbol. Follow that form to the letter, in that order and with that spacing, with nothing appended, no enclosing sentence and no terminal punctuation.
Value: 0.35 kA
